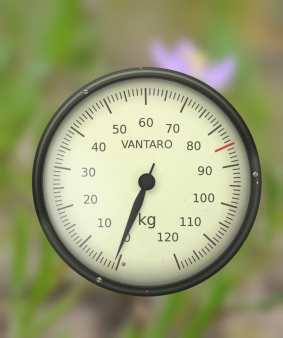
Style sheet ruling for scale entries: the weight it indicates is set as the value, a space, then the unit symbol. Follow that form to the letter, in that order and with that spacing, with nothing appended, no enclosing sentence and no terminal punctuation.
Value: 1 kg
